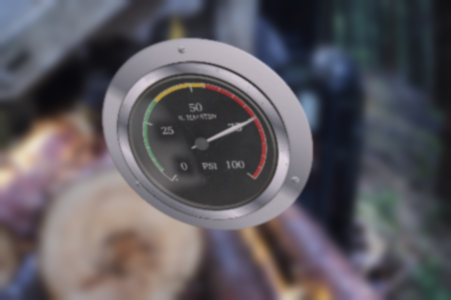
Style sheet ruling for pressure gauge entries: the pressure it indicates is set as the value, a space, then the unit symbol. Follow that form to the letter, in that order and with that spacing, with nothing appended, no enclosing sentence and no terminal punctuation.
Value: 75 psi
